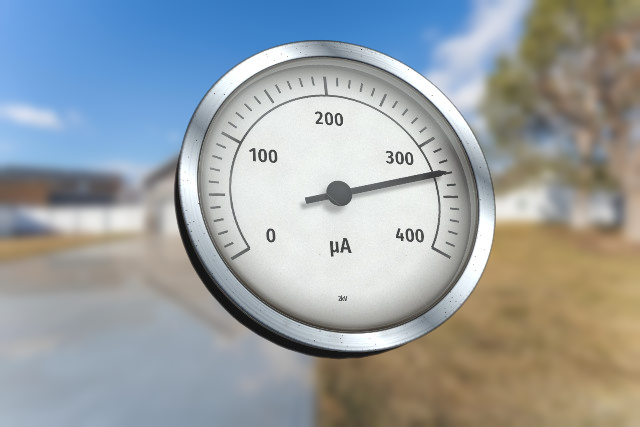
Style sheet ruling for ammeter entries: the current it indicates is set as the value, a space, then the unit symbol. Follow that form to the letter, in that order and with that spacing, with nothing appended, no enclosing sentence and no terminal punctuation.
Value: 330 µA
